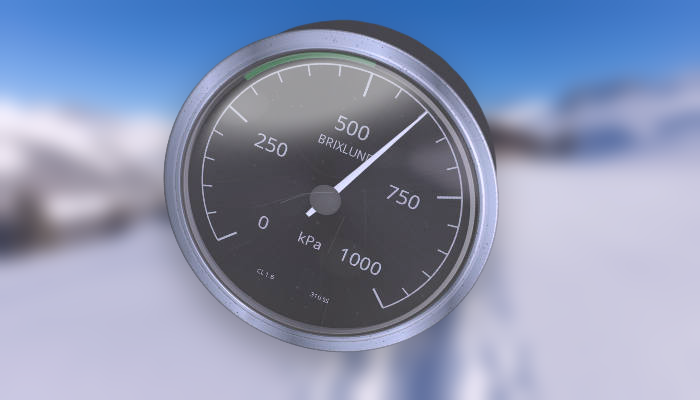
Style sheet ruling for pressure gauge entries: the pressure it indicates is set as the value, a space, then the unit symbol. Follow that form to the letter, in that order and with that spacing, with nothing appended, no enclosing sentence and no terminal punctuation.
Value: 600 kPa
